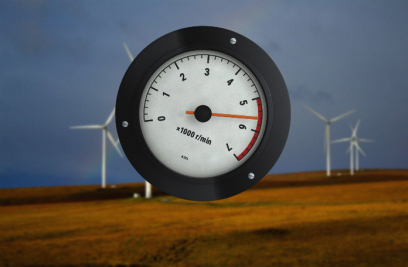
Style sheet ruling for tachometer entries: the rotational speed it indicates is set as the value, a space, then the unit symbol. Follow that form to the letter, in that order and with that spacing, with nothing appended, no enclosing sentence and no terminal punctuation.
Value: 5600 rpm
